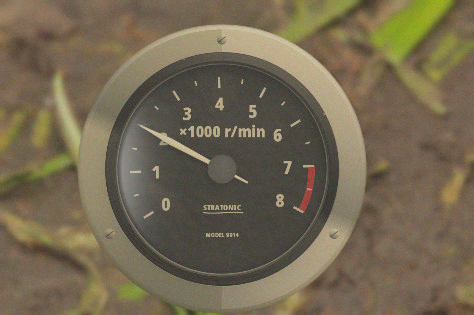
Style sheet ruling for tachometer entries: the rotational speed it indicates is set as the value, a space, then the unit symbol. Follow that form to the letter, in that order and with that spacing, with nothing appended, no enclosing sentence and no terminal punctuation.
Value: 2000 rpm
